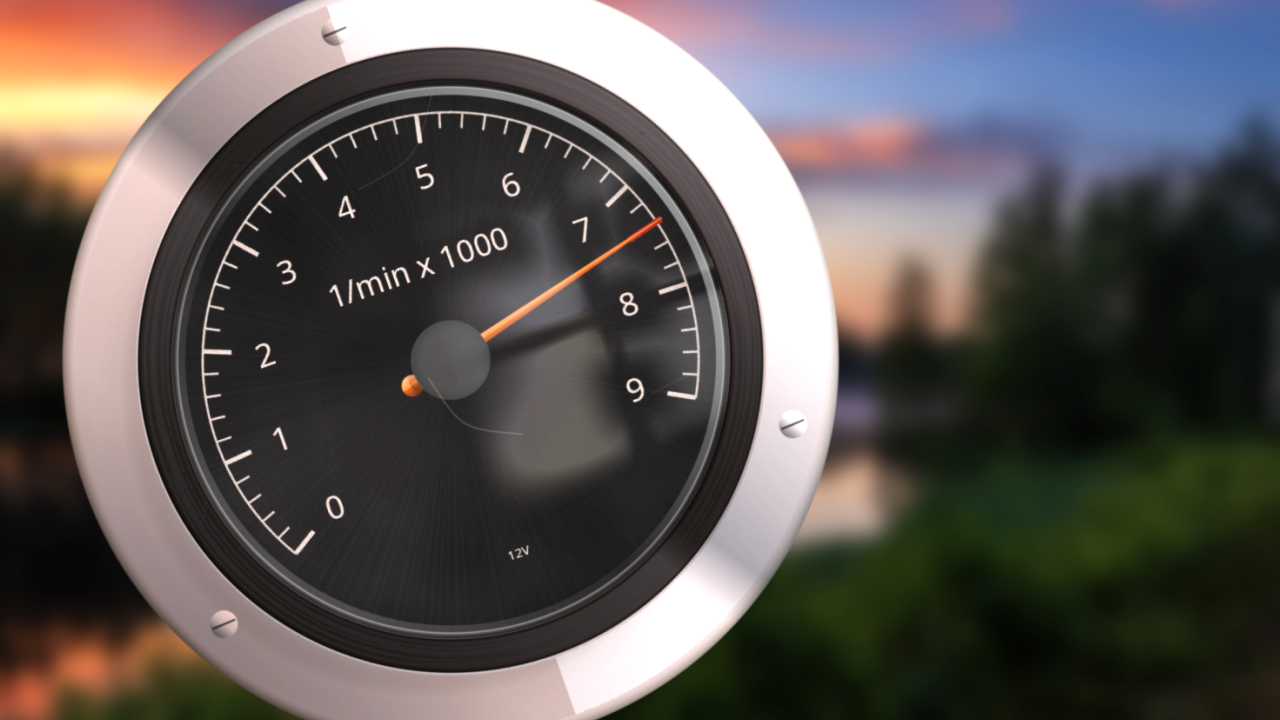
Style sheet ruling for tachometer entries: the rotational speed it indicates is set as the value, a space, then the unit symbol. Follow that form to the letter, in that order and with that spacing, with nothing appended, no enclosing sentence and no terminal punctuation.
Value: 7400 rpm
